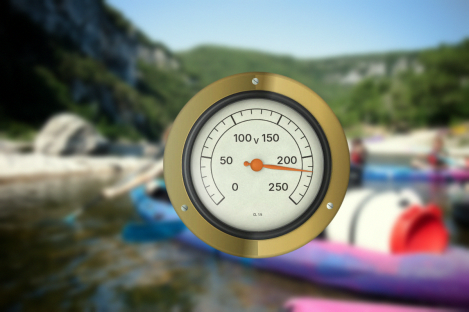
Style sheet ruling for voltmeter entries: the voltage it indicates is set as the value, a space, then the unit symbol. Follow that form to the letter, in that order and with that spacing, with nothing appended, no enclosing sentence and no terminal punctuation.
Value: 215 V
